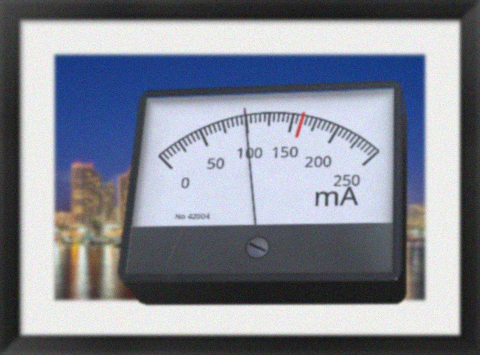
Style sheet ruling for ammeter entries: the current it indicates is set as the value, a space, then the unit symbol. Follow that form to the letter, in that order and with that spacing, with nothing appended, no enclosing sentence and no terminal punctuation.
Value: 100 mA
